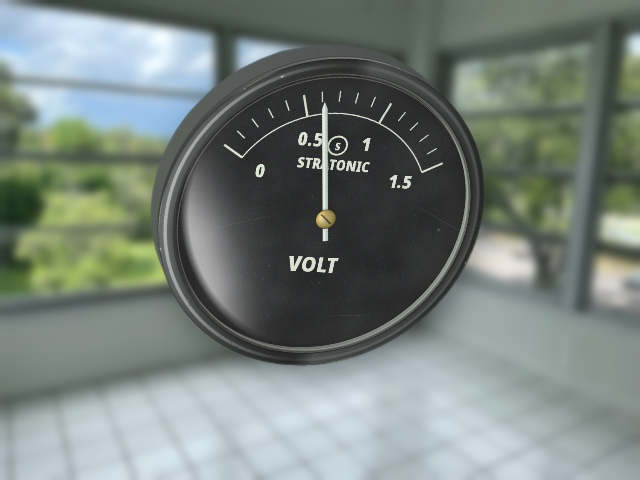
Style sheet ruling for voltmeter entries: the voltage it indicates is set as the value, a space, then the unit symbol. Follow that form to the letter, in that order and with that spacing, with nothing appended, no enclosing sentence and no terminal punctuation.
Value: 0.6 V
